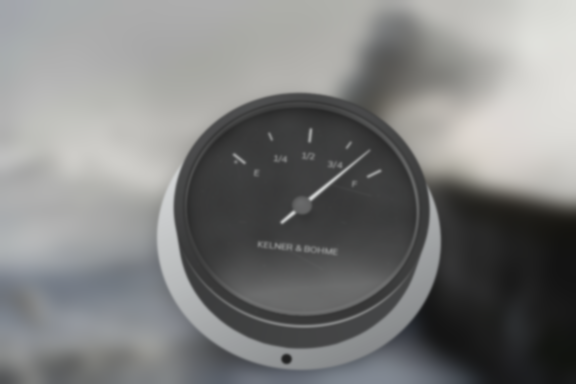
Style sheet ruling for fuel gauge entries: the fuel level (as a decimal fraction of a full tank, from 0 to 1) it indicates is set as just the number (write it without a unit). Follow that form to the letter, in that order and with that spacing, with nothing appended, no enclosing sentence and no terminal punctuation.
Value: 0.875
